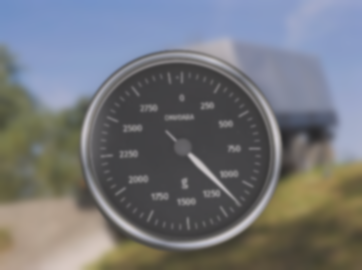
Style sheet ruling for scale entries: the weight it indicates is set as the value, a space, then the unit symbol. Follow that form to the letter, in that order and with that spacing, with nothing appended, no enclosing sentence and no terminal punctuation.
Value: 1150 g
